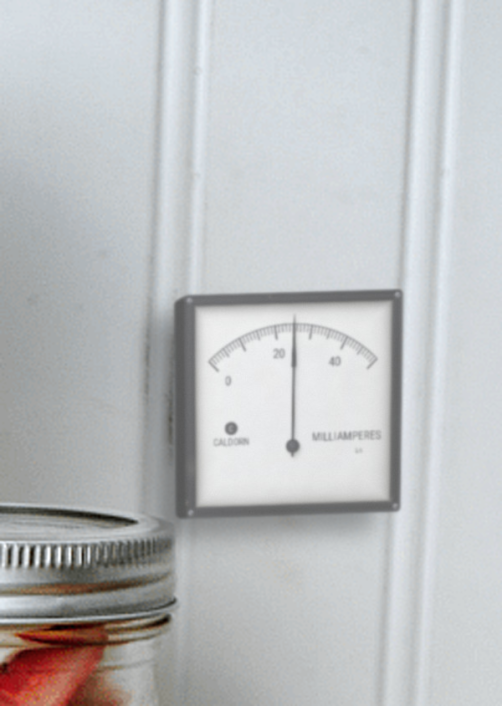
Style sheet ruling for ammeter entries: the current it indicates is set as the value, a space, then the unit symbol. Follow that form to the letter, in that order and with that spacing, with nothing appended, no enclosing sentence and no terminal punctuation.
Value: 25 mA
